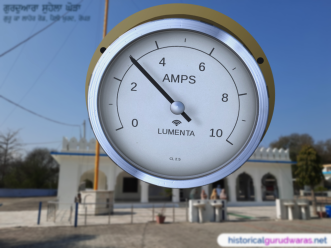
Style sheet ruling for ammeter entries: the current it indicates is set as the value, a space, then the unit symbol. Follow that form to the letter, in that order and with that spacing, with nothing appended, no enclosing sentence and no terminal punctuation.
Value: 3 A
